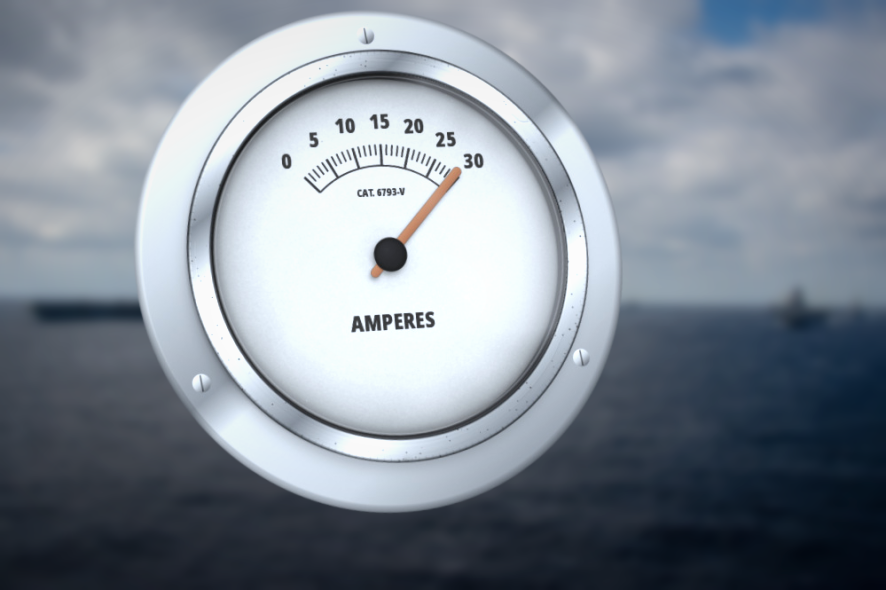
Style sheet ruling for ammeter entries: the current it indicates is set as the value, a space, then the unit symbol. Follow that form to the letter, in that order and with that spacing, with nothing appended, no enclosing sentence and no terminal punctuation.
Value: 29 A
